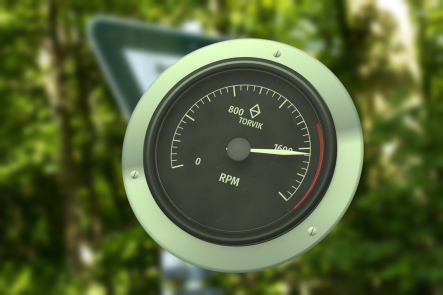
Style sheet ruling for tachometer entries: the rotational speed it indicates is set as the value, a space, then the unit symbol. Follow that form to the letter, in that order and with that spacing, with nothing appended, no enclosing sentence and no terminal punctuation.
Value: 1650 rpm
